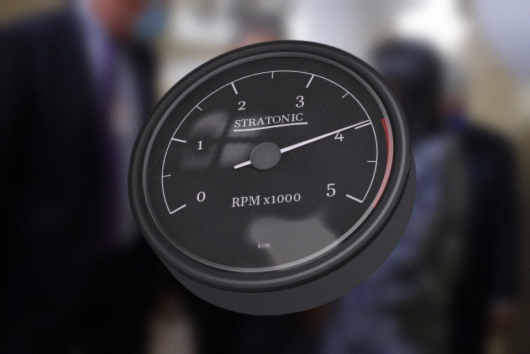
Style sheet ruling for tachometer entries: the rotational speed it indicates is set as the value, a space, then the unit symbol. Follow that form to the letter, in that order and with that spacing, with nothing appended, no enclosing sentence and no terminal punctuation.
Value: 4000 rpm
